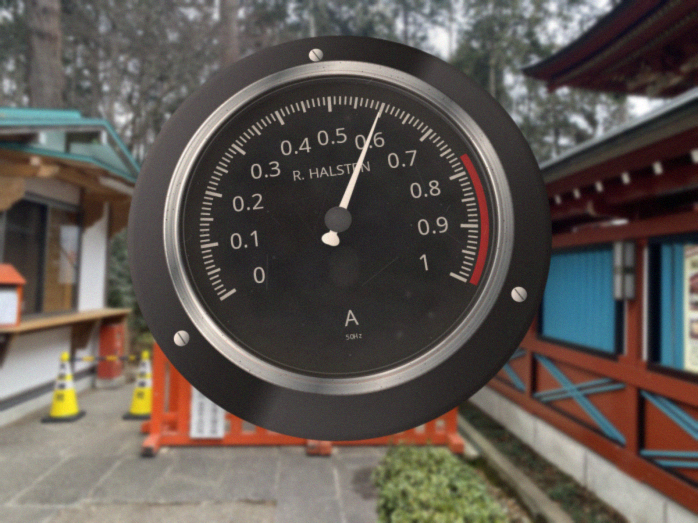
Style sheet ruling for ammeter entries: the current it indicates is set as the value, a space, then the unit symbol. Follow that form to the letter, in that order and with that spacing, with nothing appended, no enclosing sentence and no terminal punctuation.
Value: 0.6 A
